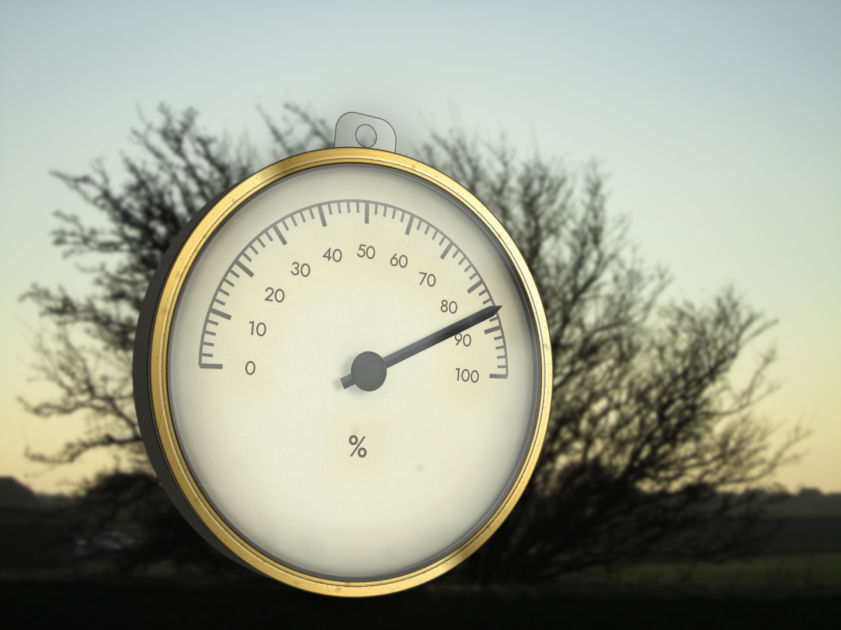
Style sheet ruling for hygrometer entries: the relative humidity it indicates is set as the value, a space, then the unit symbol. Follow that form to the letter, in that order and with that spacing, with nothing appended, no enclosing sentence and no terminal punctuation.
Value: 86 %
